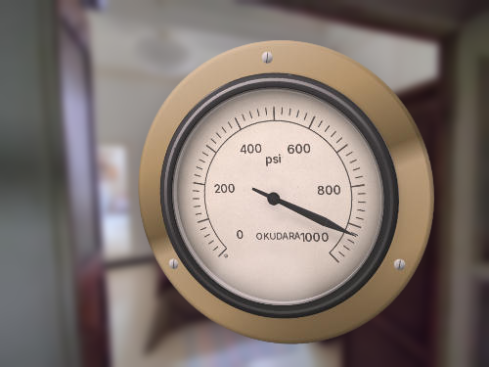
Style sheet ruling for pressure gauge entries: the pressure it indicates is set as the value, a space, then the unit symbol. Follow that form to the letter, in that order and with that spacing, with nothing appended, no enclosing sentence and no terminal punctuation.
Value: 920 psi
